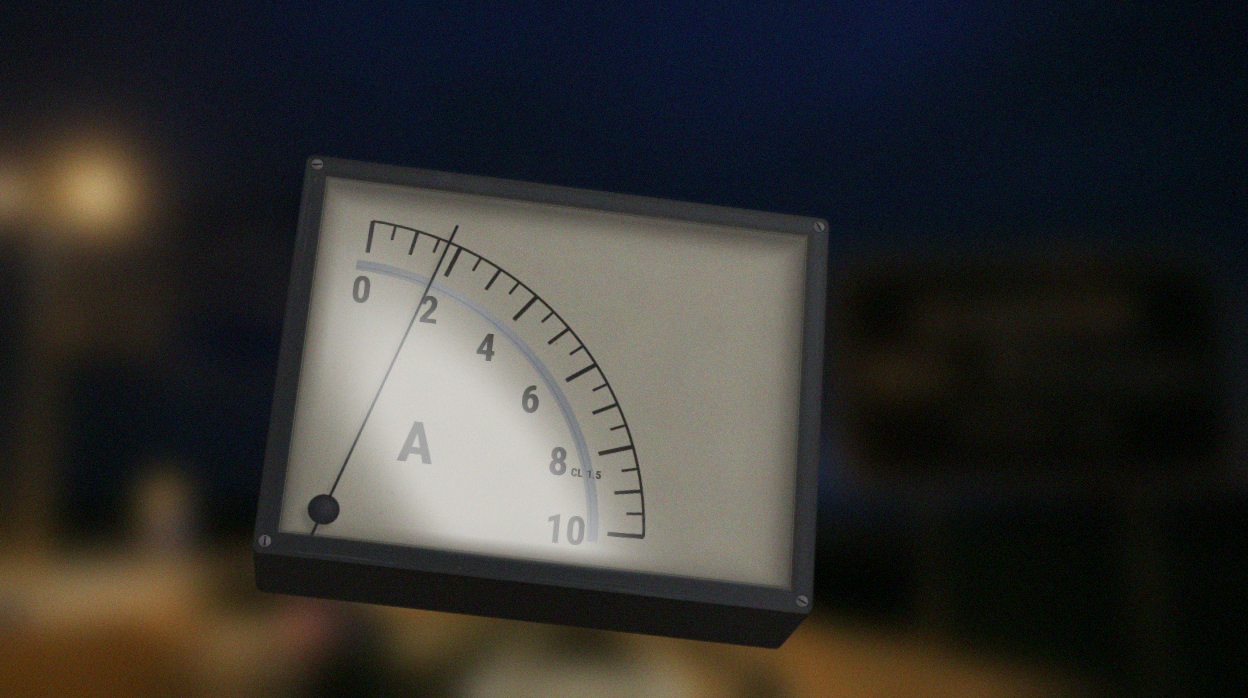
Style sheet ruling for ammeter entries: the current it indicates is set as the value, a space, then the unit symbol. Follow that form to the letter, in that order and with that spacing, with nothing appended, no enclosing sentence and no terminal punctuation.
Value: 1.75 A
